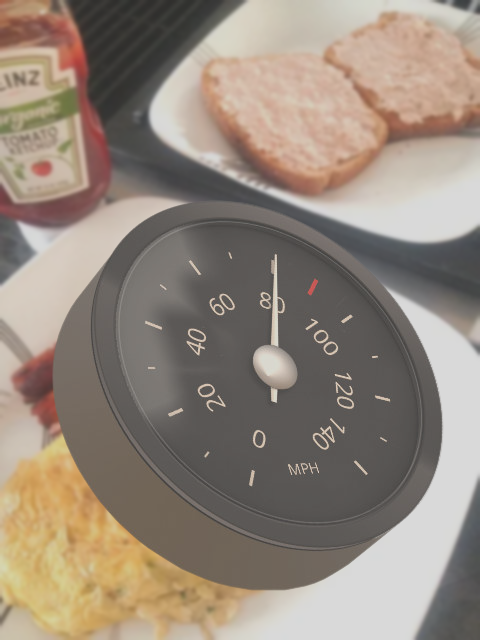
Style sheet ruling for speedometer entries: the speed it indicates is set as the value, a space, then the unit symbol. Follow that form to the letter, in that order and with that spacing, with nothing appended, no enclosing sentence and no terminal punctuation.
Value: 80 mph
